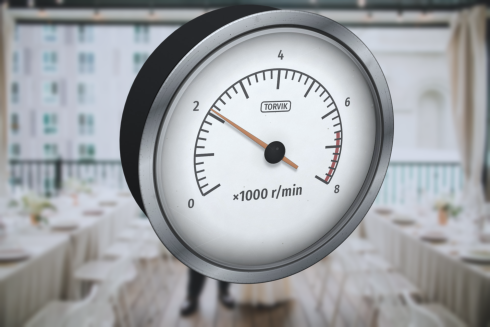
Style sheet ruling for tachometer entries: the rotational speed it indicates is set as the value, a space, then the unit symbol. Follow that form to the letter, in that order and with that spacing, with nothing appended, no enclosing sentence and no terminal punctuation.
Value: 2100 rpm
